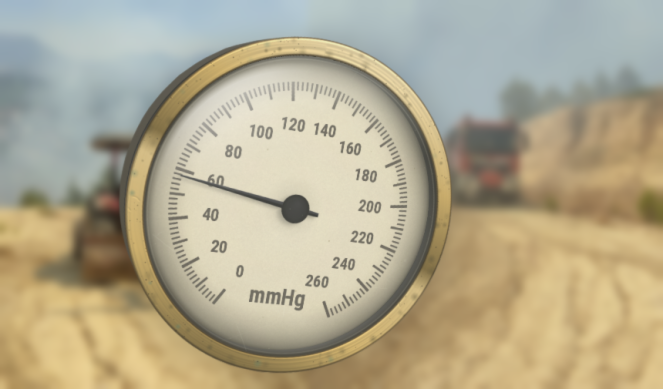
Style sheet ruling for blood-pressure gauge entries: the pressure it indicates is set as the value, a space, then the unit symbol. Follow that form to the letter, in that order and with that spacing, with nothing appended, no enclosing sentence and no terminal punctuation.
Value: 58 mmHg
